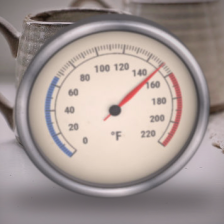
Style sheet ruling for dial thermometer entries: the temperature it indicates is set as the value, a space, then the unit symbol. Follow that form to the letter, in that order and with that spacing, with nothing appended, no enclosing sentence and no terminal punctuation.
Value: 150 °F
